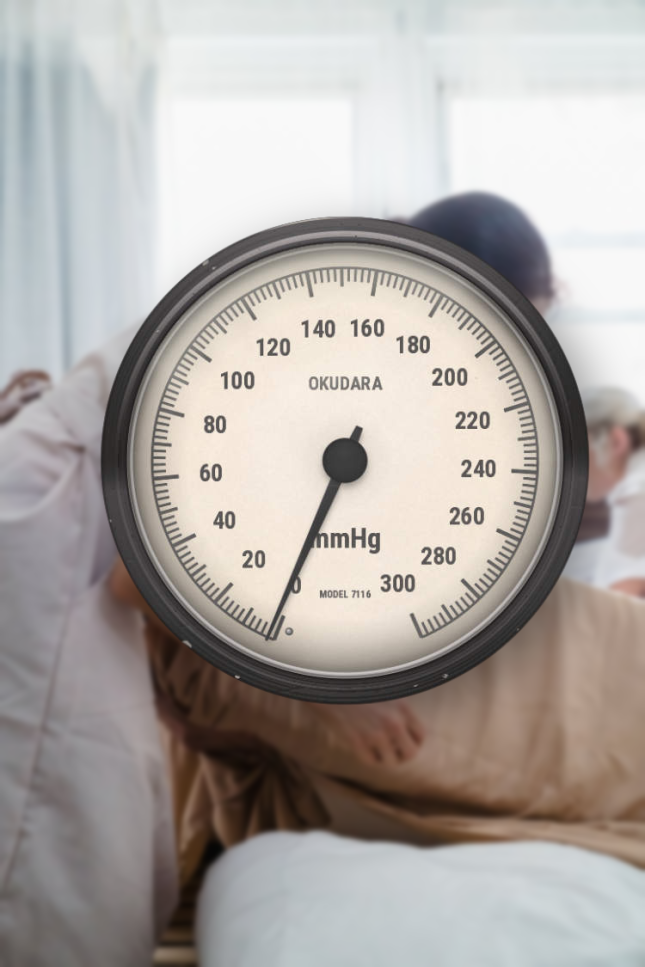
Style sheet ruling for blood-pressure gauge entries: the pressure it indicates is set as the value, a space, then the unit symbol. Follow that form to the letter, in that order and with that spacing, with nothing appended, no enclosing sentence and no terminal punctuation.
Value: 2 mmHg
